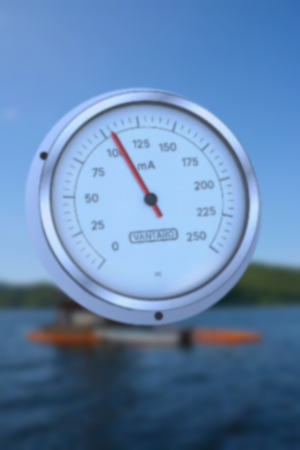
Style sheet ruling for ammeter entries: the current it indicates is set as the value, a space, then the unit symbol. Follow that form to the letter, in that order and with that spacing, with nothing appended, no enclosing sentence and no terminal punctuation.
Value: 105 mA
